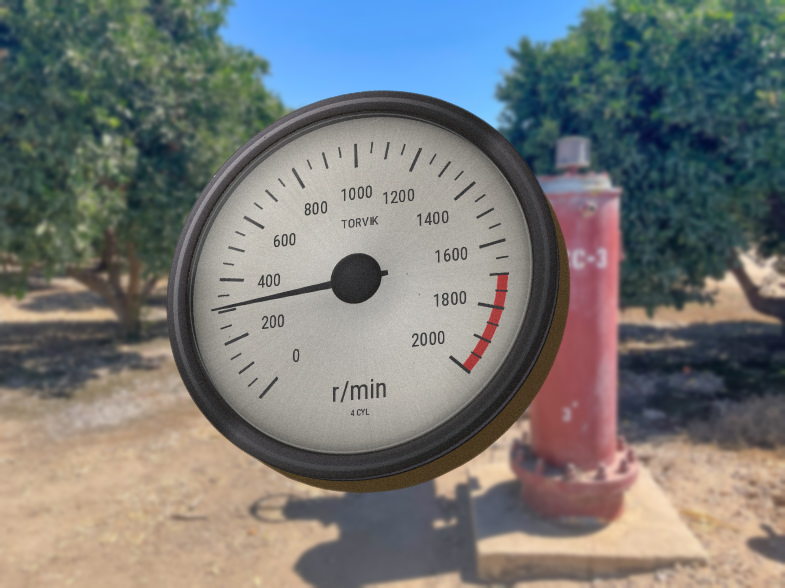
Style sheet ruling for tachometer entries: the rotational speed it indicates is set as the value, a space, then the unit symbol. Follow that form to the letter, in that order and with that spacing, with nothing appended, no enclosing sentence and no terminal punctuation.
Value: 300 rpm
